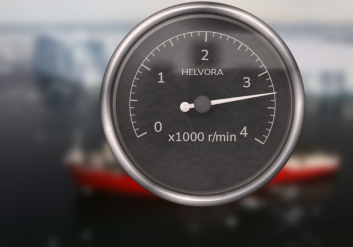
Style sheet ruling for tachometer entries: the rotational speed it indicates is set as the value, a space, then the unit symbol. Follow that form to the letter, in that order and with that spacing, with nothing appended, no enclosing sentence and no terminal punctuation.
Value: 3300 rpm
